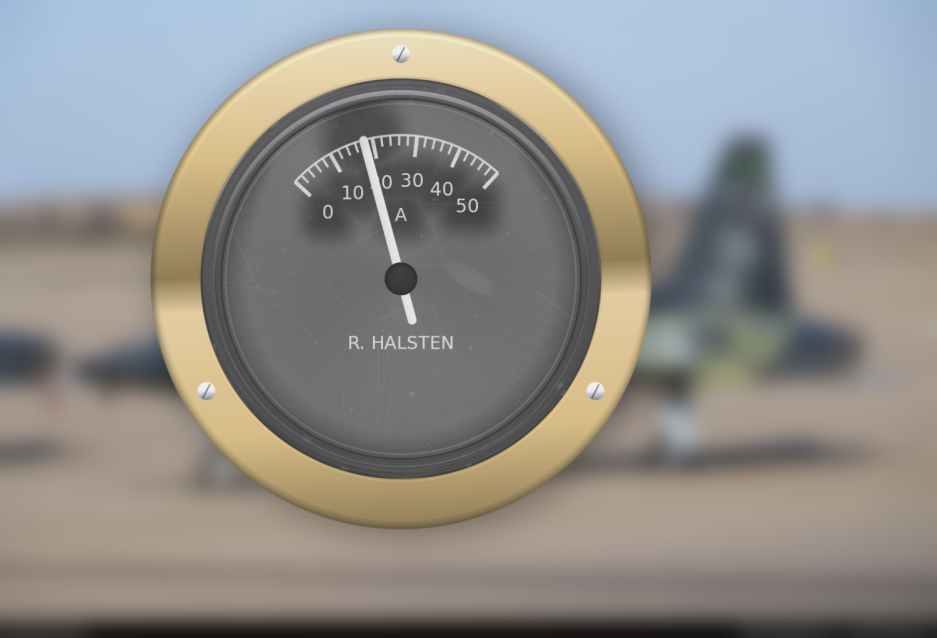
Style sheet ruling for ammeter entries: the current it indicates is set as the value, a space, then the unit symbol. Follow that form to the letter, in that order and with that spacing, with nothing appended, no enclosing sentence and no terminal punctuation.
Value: 18 A
